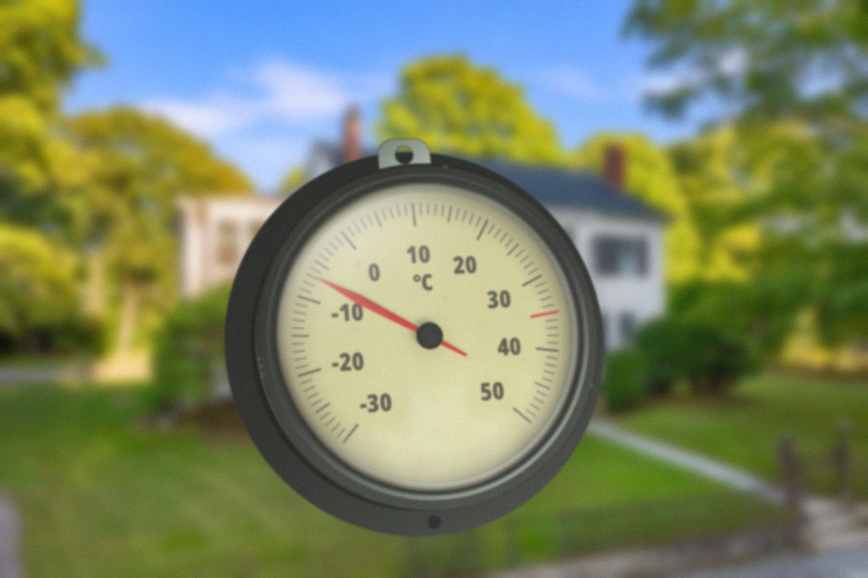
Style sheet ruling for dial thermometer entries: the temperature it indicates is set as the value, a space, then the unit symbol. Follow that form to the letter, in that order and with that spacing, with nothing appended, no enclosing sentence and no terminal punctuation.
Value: -7 °C
